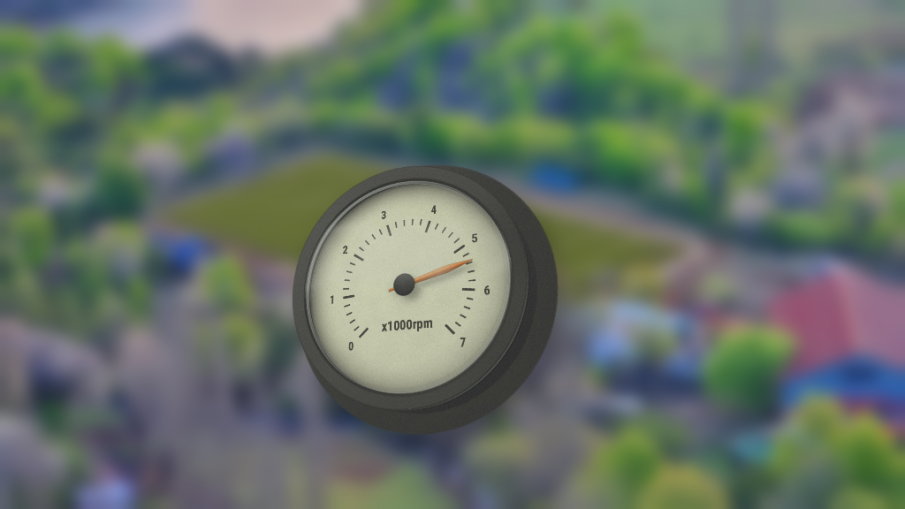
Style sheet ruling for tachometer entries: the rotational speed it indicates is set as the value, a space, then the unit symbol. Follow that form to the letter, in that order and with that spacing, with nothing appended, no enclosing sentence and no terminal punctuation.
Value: 5400 rpm
